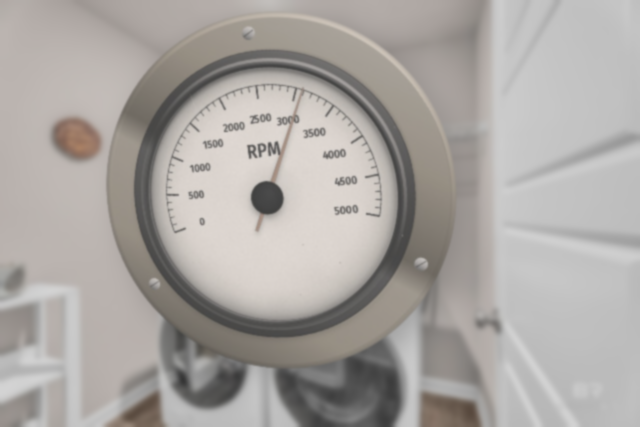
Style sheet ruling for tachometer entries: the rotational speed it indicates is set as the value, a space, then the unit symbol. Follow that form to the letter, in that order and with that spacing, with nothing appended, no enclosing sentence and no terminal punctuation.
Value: 3100 rpm
